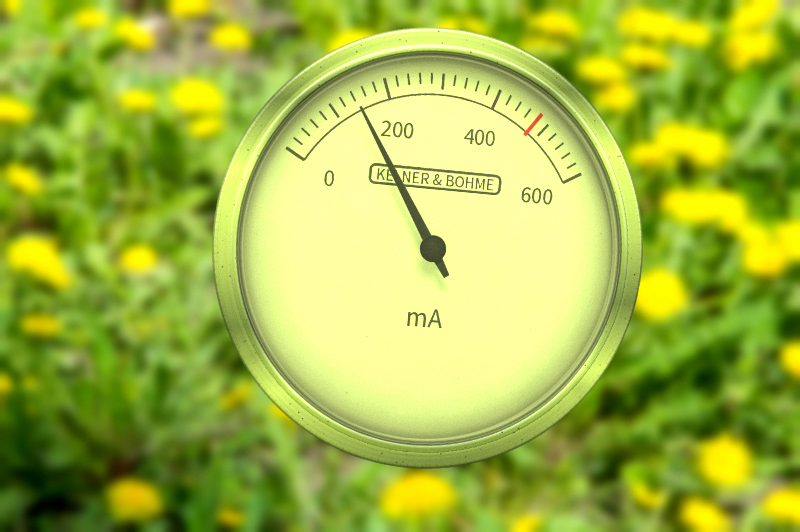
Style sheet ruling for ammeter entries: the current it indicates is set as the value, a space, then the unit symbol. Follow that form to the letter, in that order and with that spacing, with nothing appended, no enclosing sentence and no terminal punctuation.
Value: 140 mA
